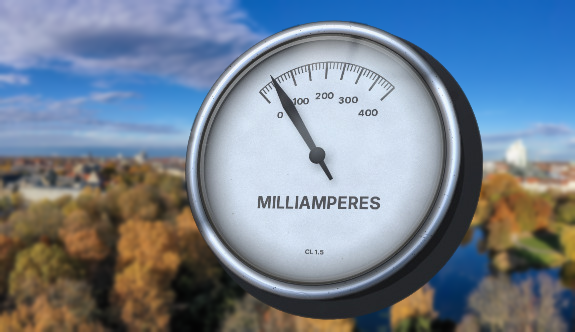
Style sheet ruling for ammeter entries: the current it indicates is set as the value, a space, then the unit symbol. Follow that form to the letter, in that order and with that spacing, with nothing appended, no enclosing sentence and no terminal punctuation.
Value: 50 mA
